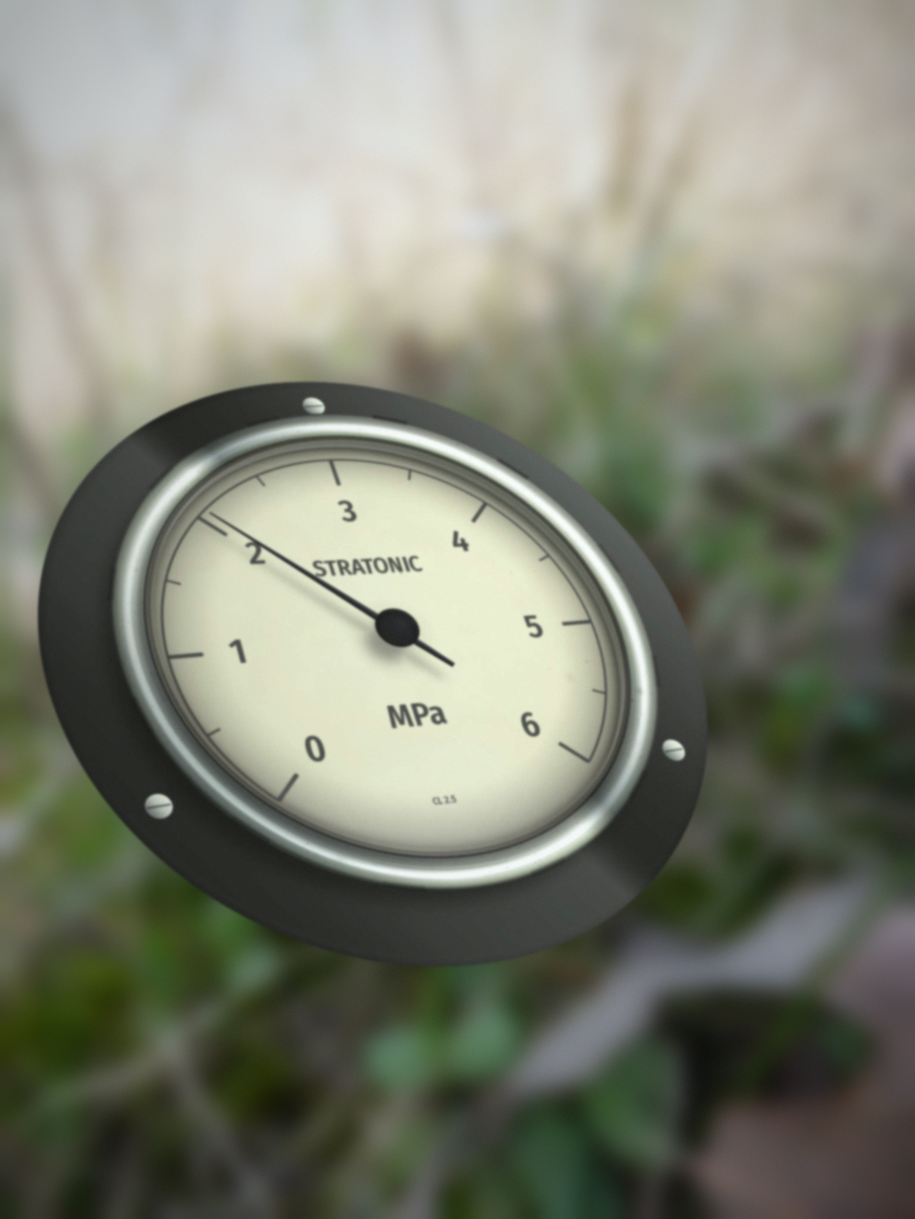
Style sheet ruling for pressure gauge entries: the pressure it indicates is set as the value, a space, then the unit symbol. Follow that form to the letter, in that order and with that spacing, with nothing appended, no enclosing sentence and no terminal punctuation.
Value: 2 MPa
